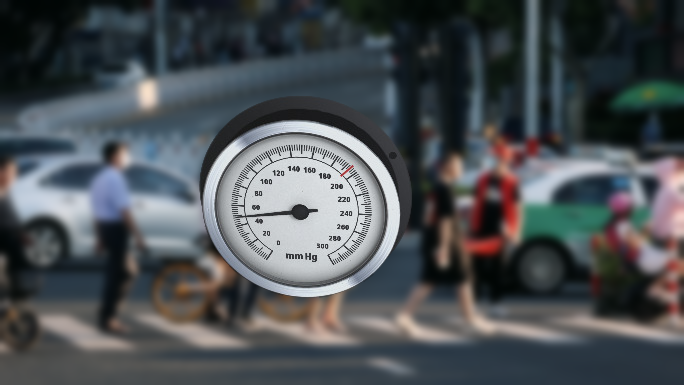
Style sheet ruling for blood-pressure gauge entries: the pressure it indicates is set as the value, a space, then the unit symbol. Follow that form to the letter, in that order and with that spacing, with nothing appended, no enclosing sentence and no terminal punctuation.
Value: 50 mmHg
